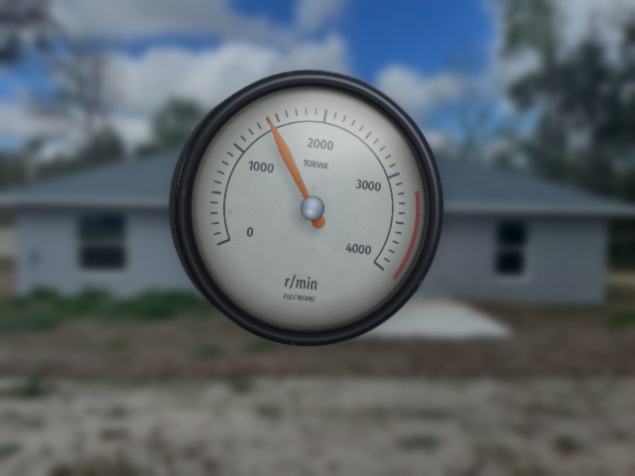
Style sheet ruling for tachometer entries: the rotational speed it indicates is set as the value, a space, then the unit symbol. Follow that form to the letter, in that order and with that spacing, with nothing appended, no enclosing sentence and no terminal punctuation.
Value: 1400 rpm
